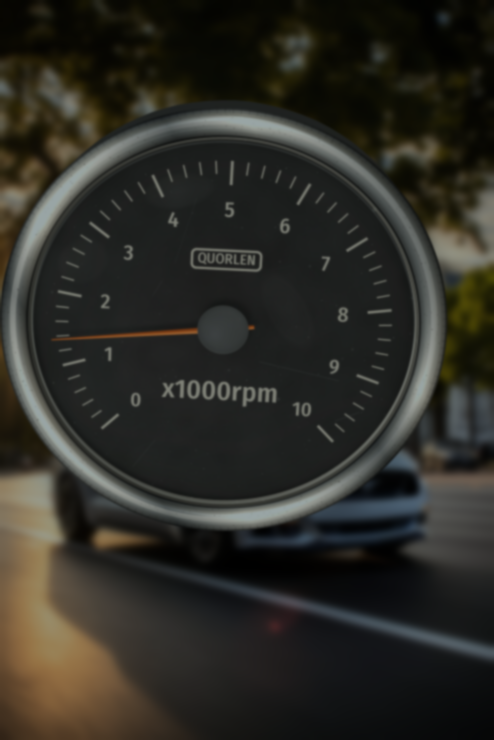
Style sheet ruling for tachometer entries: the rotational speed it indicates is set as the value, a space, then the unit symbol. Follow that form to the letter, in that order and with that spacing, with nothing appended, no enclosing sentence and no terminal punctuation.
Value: 1400 rpm
